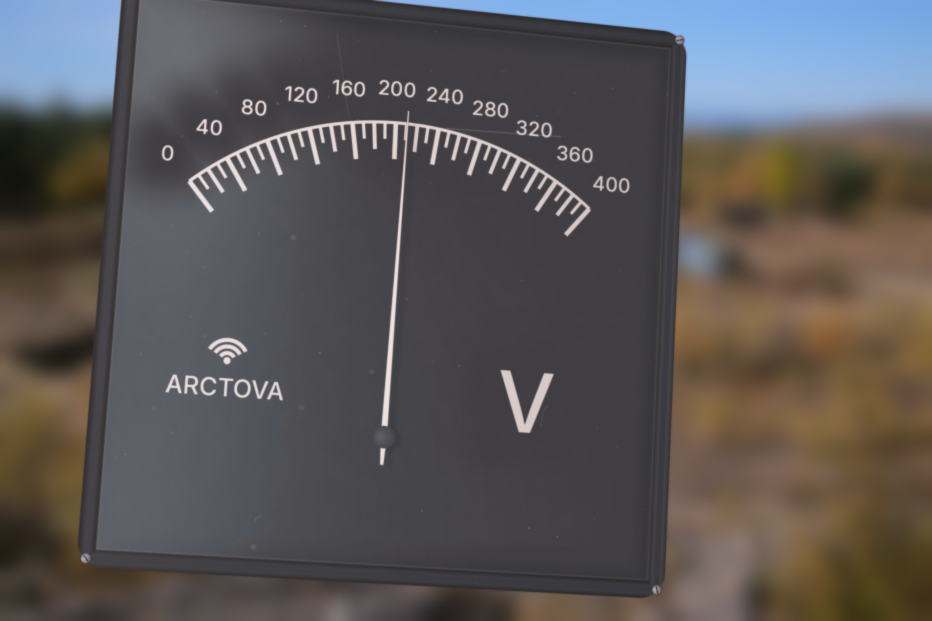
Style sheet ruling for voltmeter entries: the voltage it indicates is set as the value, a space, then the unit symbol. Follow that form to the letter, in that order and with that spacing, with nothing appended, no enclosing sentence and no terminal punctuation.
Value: 210 V
